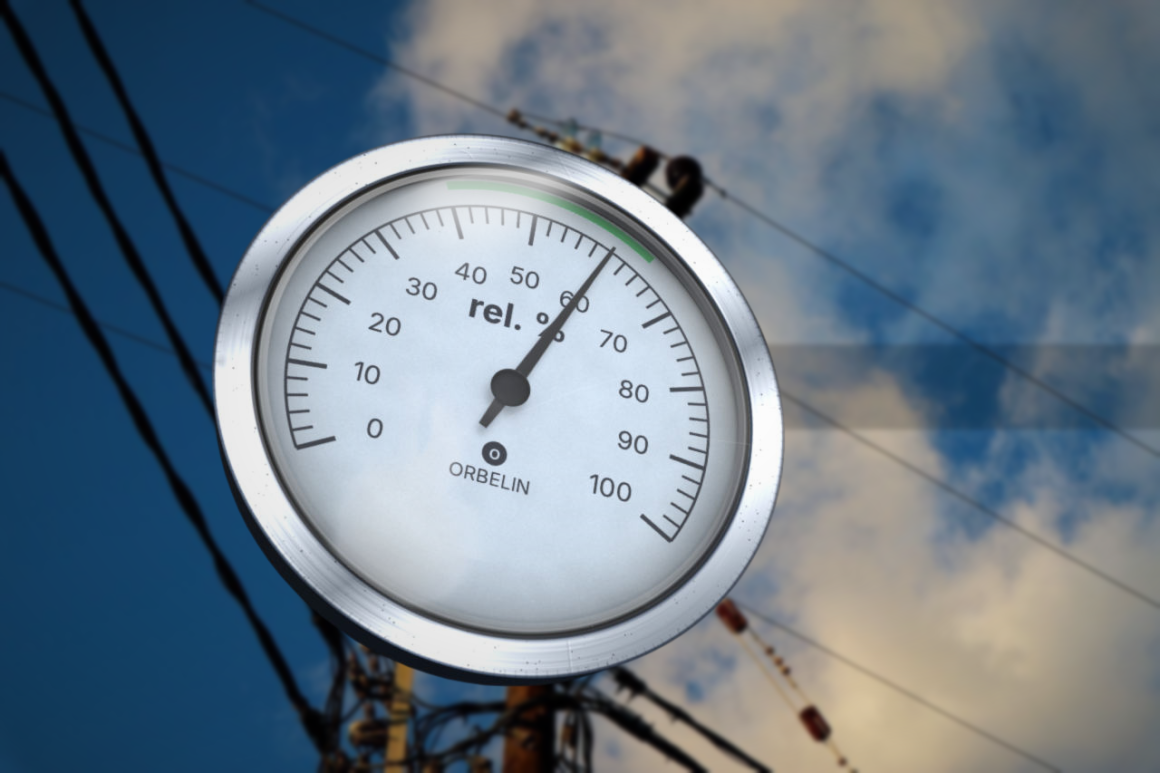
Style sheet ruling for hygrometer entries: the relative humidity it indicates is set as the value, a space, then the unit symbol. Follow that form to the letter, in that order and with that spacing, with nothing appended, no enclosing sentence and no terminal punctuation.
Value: 60 %
